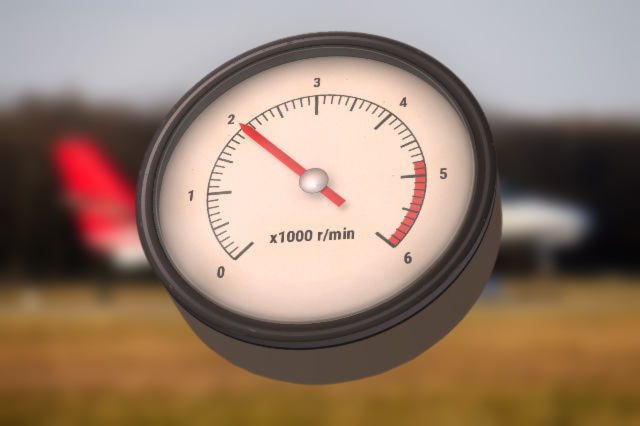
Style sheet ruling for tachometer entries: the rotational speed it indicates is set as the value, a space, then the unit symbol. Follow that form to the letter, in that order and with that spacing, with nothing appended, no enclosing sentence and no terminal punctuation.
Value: 2000 rpm
